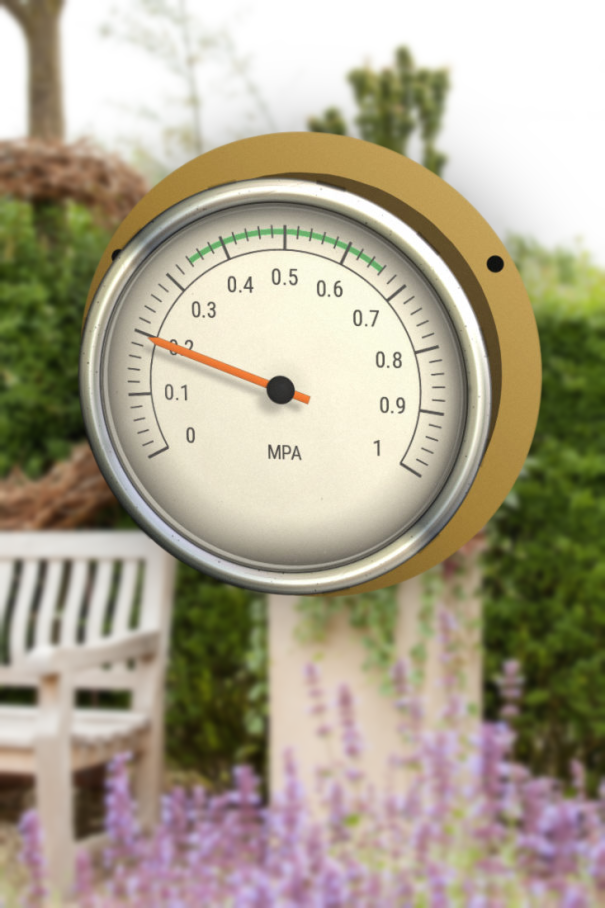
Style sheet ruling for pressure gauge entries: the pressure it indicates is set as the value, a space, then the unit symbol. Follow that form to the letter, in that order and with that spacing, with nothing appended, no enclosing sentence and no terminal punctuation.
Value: 0.2 MPa
